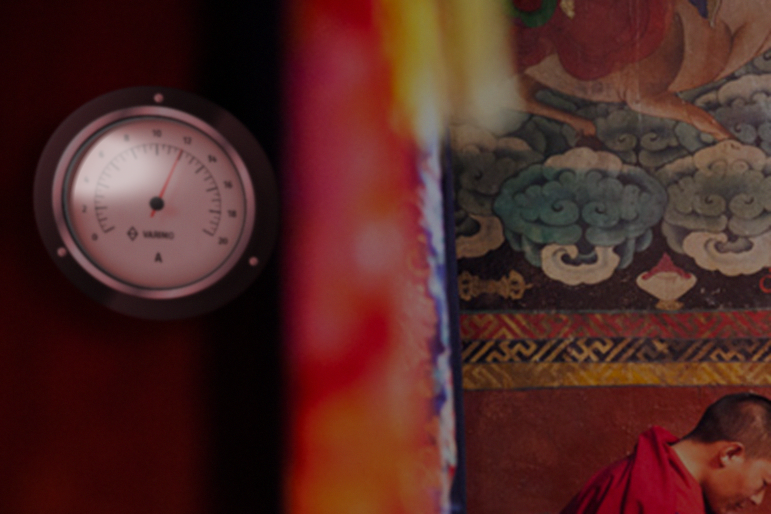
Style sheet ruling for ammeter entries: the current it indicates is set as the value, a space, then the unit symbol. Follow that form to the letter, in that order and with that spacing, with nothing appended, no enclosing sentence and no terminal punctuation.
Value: 12 A
